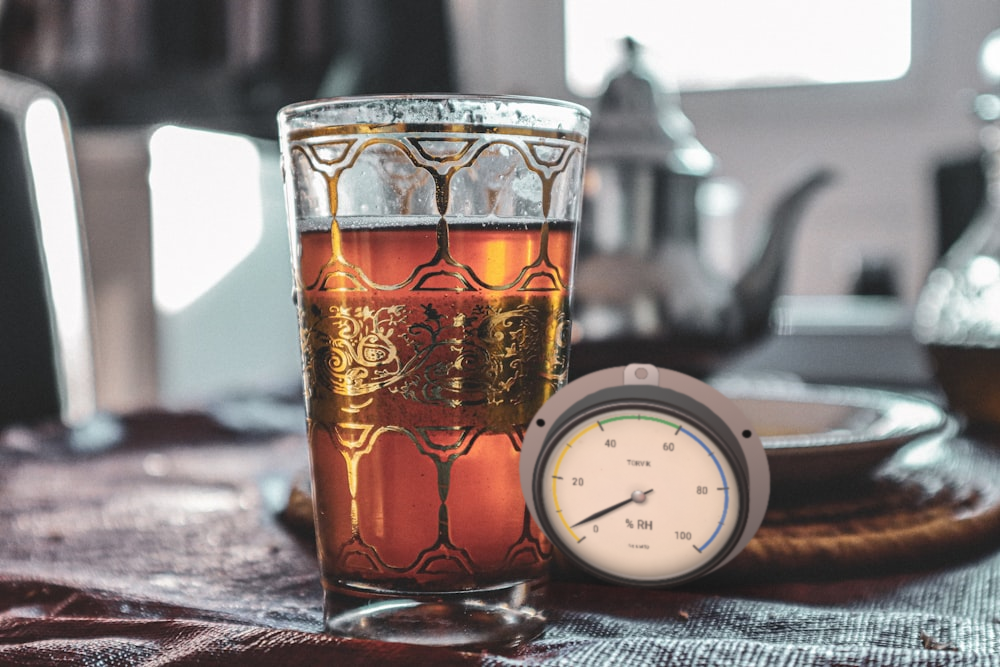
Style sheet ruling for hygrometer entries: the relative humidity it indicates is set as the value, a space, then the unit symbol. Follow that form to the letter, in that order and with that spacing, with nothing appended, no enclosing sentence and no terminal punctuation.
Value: 5 %
